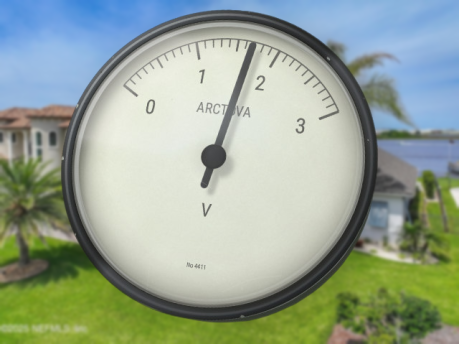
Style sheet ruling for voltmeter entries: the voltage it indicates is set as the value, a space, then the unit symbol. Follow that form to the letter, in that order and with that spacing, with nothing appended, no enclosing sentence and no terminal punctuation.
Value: 1.7 V
